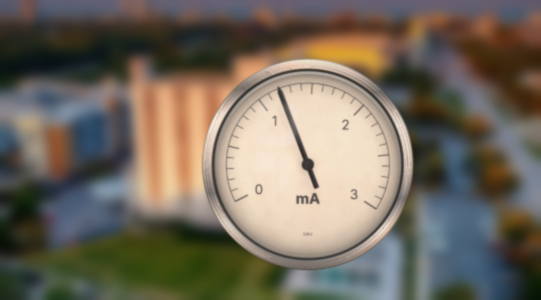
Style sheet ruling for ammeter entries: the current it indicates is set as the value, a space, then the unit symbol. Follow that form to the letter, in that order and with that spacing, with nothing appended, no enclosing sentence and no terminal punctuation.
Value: 1.2 mA
